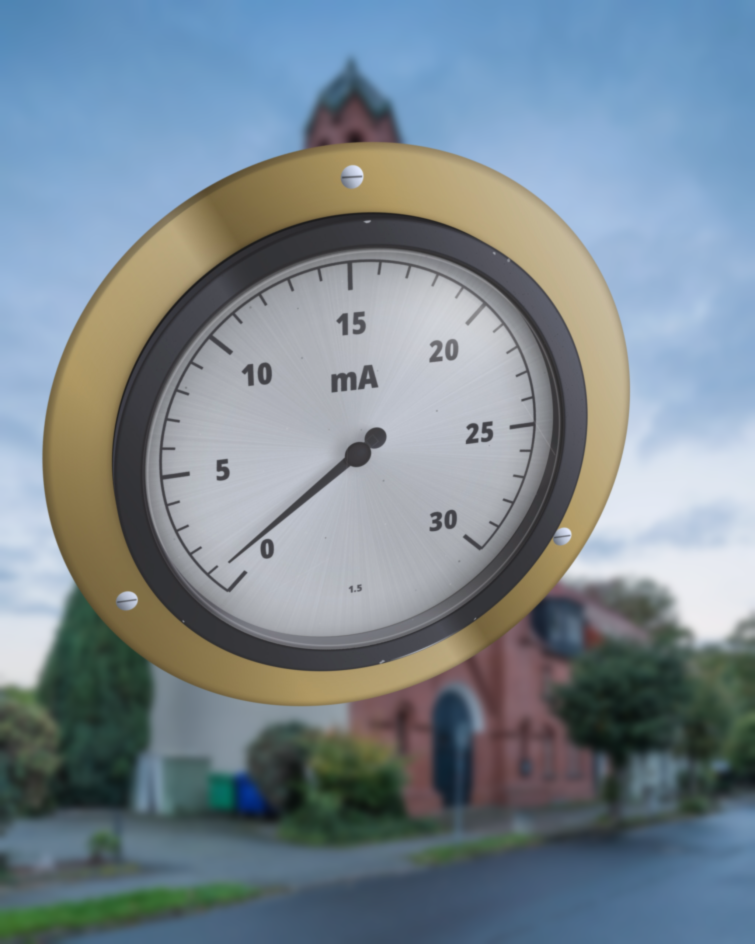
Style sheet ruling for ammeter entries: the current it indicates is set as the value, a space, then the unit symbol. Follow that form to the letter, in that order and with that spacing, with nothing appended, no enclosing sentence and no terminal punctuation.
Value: 1 mA
